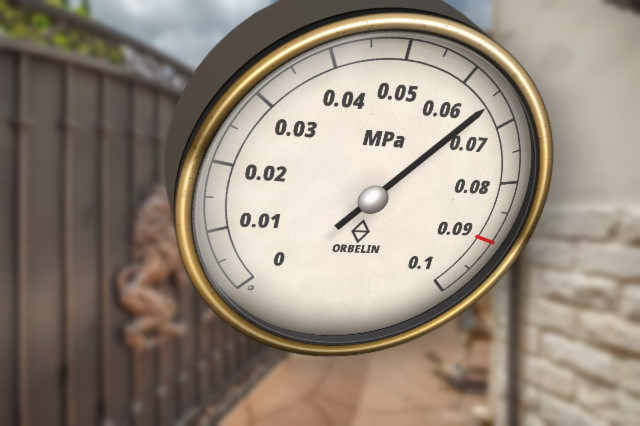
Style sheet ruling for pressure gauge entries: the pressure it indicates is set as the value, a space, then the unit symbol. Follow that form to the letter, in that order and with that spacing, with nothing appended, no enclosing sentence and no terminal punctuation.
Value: 0.065 MPa
